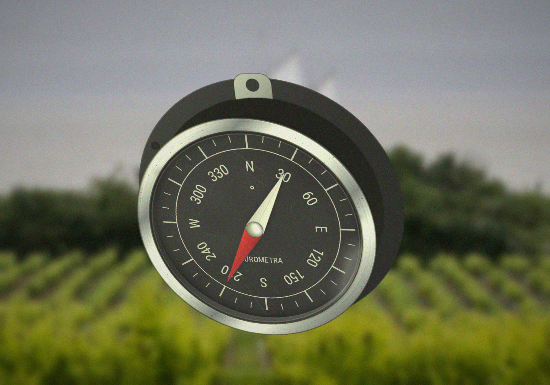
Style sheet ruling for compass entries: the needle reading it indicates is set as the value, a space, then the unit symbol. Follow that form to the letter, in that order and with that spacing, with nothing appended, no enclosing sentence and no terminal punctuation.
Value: 210 °
